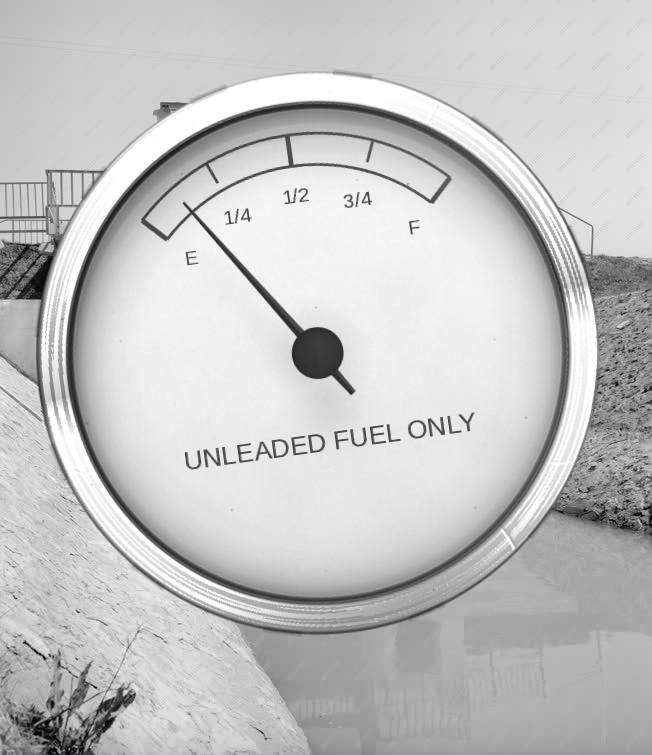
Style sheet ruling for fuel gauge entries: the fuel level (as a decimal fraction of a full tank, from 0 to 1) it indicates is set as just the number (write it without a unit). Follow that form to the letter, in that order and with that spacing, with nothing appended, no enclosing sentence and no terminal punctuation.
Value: 0.125
